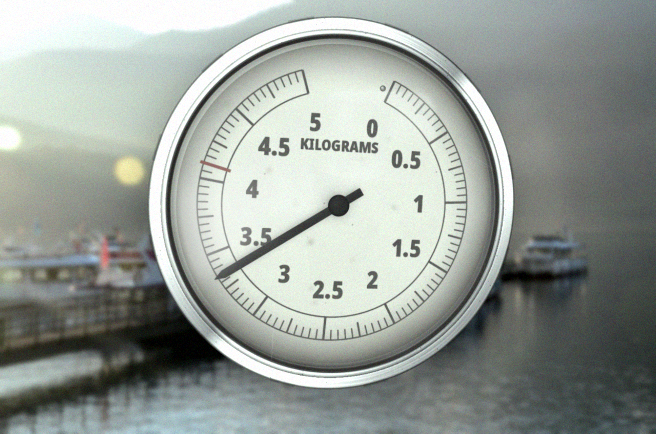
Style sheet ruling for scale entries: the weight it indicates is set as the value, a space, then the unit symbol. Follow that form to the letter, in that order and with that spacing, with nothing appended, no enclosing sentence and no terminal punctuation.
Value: 3.35 kg
